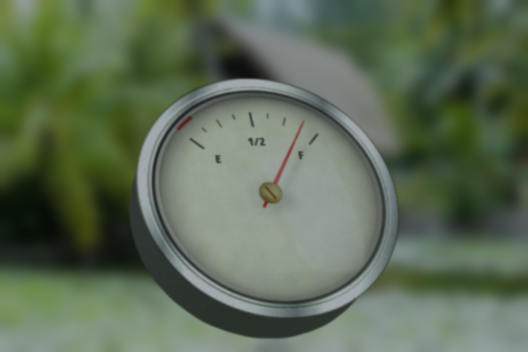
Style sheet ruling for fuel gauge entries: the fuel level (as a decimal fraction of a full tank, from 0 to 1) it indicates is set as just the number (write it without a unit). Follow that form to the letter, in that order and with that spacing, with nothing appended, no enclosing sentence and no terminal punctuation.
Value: 0.875
